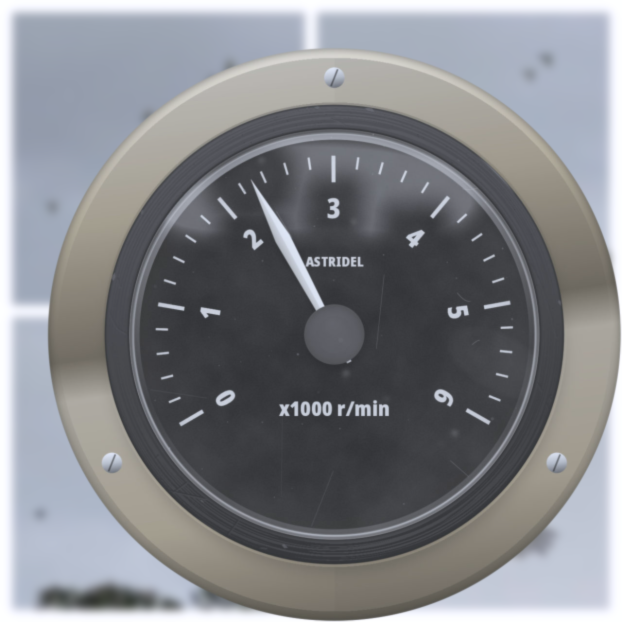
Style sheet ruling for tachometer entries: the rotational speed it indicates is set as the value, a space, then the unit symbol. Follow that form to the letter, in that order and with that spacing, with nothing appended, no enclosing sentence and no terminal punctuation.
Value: 2300 rpm
